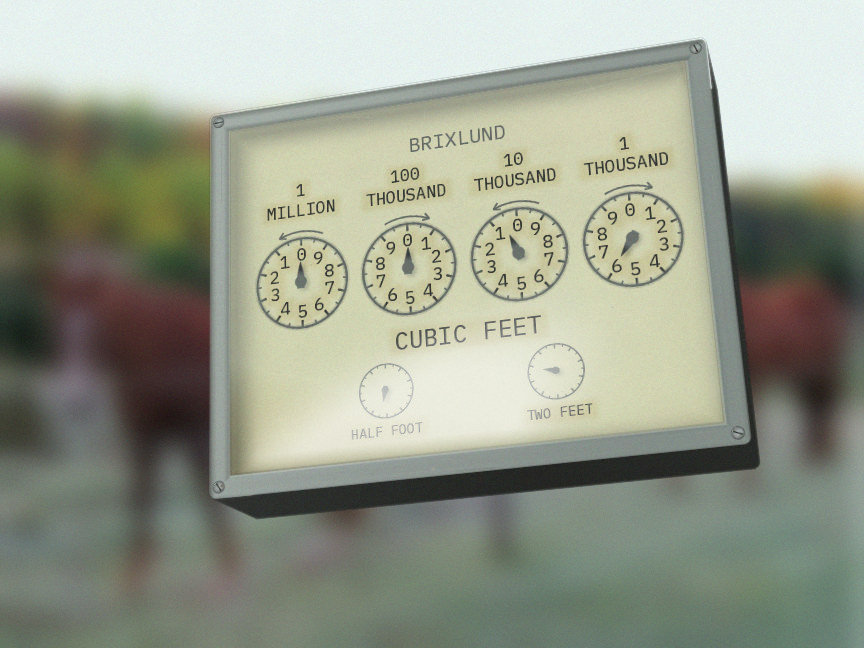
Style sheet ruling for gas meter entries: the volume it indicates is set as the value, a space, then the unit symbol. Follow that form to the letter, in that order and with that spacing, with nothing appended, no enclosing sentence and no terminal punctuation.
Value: 600 ft³
